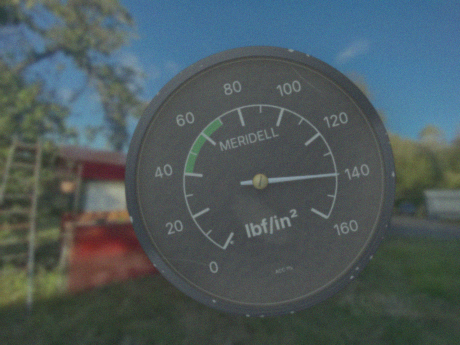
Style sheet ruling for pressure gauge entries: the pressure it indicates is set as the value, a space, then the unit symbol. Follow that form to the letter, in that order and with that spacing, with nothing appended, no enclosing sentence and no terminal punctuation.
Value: 140 psi
